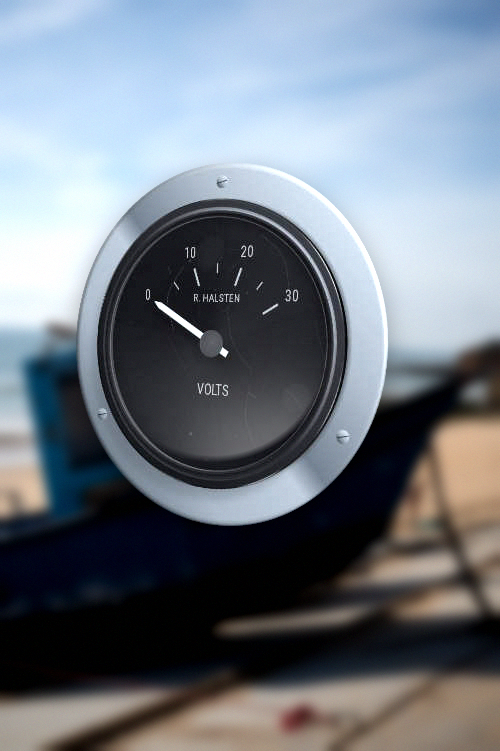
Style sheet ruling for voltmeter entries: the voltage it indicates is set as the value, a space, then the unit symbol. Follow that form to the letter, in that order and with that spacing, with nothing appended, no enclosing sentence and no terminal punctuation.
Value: 0 V
